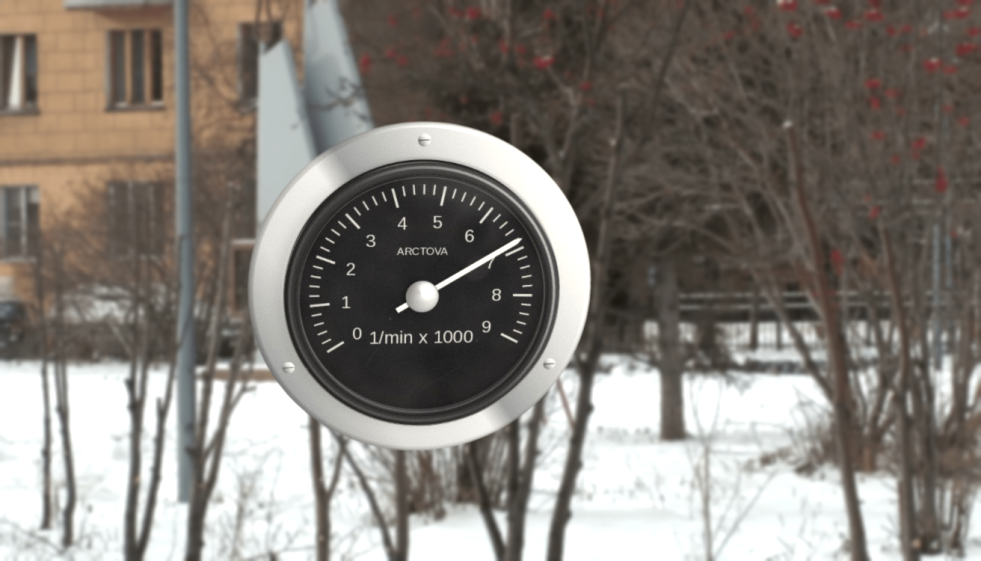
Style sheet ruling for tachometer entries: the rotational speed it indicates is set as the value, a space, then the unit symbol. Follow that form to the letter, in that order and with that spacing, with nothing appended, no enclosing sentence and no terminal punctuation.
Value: 6800 rpm
